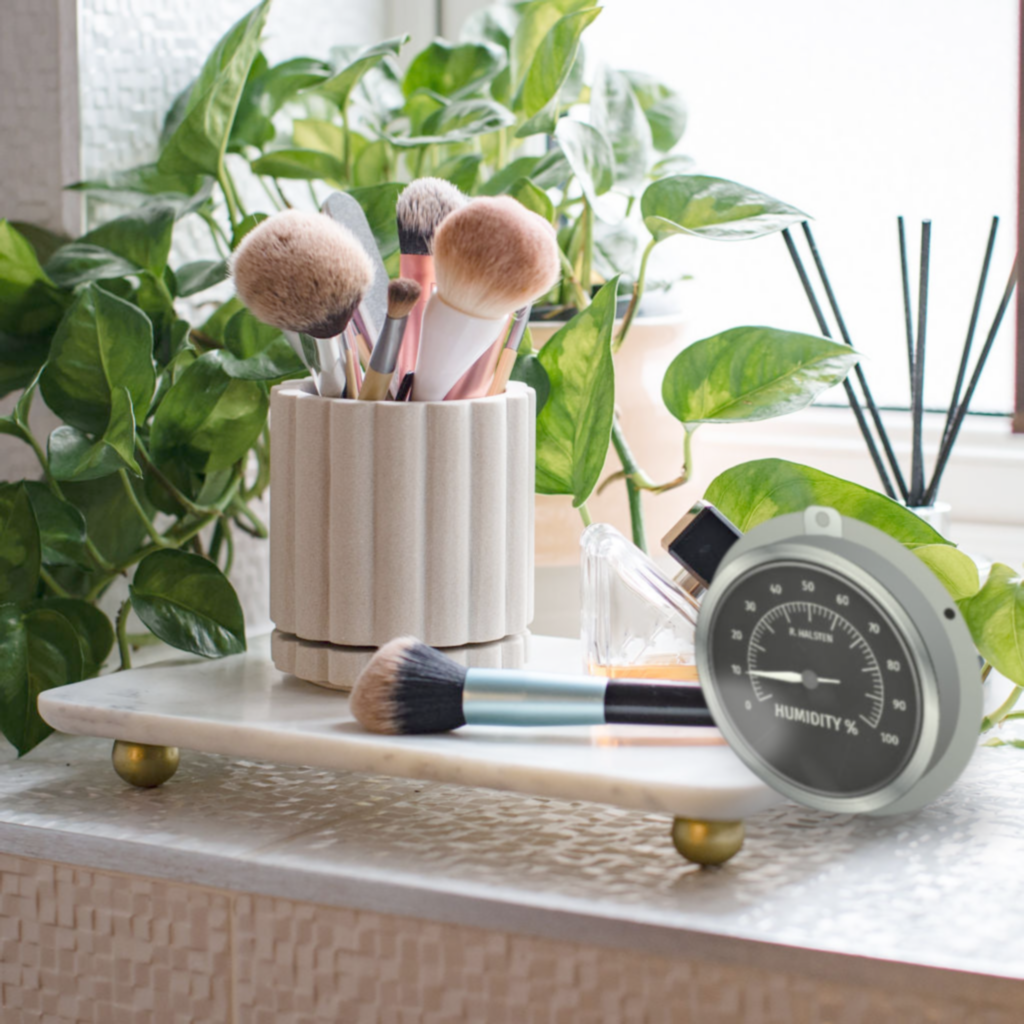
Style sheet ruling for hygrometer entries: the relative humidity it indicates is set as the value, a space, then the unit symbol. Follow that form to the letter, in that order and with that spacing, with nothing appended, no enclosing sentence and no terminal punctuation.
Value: 10 %
